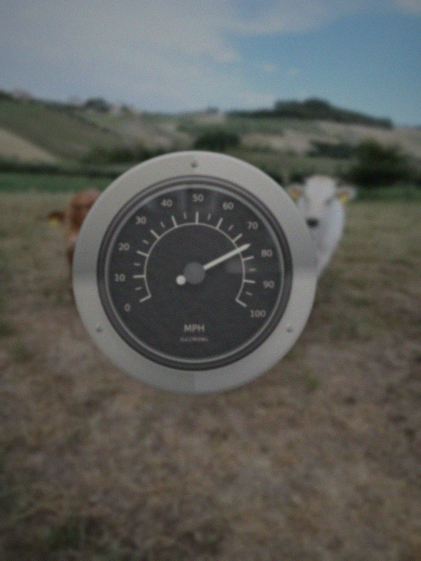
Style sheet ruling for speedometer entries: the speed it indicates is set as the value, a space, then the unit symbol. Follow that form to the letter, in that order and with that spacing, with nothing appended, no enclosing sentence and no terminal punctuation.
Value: 75 mph
